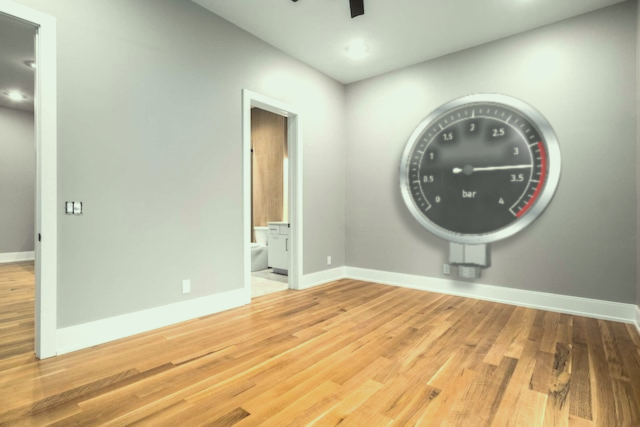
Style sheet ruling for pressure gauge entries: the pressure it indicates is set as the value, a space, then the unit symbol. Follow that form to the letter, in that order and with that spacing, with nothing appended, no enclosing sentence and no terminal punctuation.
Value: 3.3 bar
